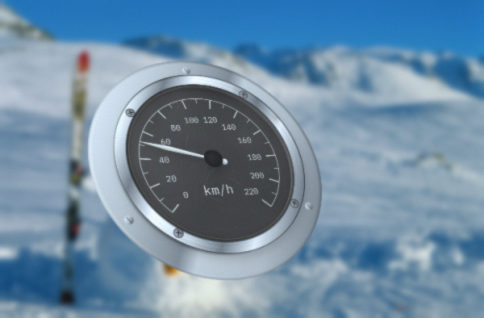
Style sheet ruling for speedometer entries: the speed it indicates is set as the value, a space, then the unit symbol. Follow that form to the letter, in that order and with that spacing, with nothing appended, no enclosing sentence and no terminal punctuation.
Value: 50 km/h
